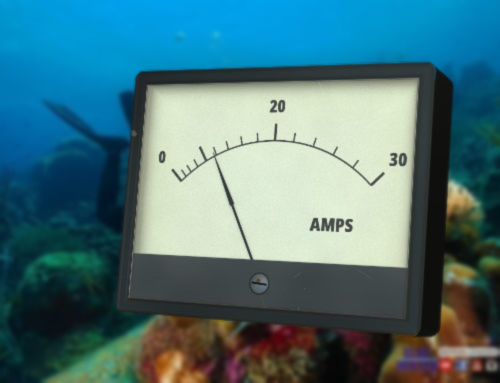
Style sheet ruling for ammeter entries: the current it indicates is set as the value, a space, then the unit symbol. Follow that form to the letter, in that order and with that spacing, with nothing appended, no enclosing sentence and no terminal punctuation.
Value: 12 A
